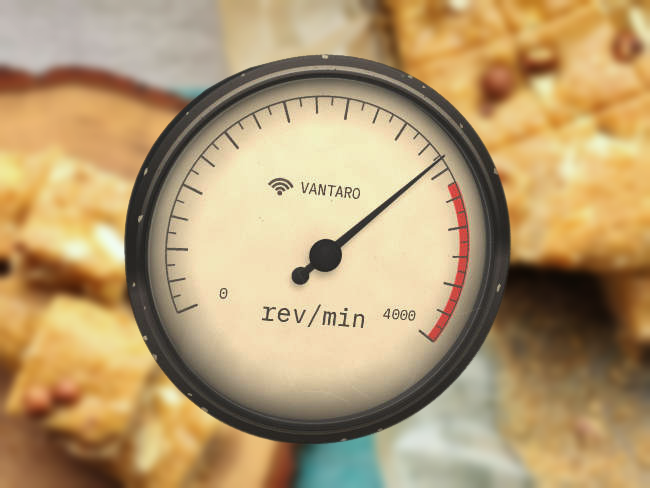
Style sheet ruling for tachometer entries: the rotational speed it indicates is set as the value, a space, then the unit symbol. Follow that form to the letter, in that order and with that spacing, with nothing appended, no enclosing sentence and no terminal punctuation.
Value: 2700 rpm
